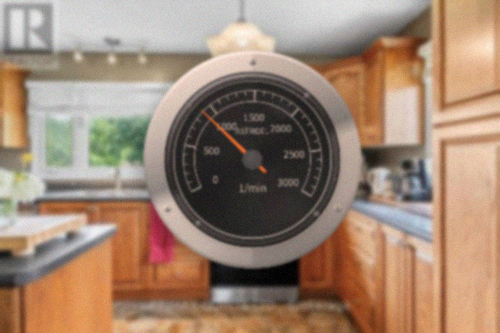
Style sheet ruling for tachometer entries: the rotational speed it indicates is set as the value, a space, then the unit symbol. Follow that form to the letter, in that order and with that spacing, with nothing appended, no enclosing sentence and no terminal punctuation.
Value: 900 rpm
